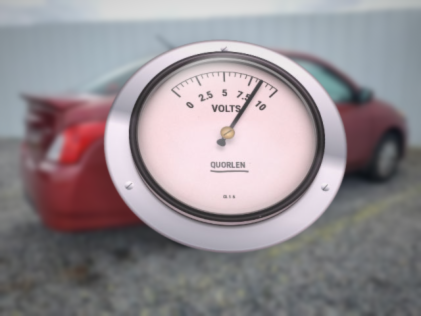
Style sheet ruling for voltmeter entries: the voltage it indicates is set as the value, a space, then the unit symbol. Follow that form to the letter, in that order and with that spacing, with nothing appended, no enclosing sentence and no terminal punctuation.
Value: 8.5 V
